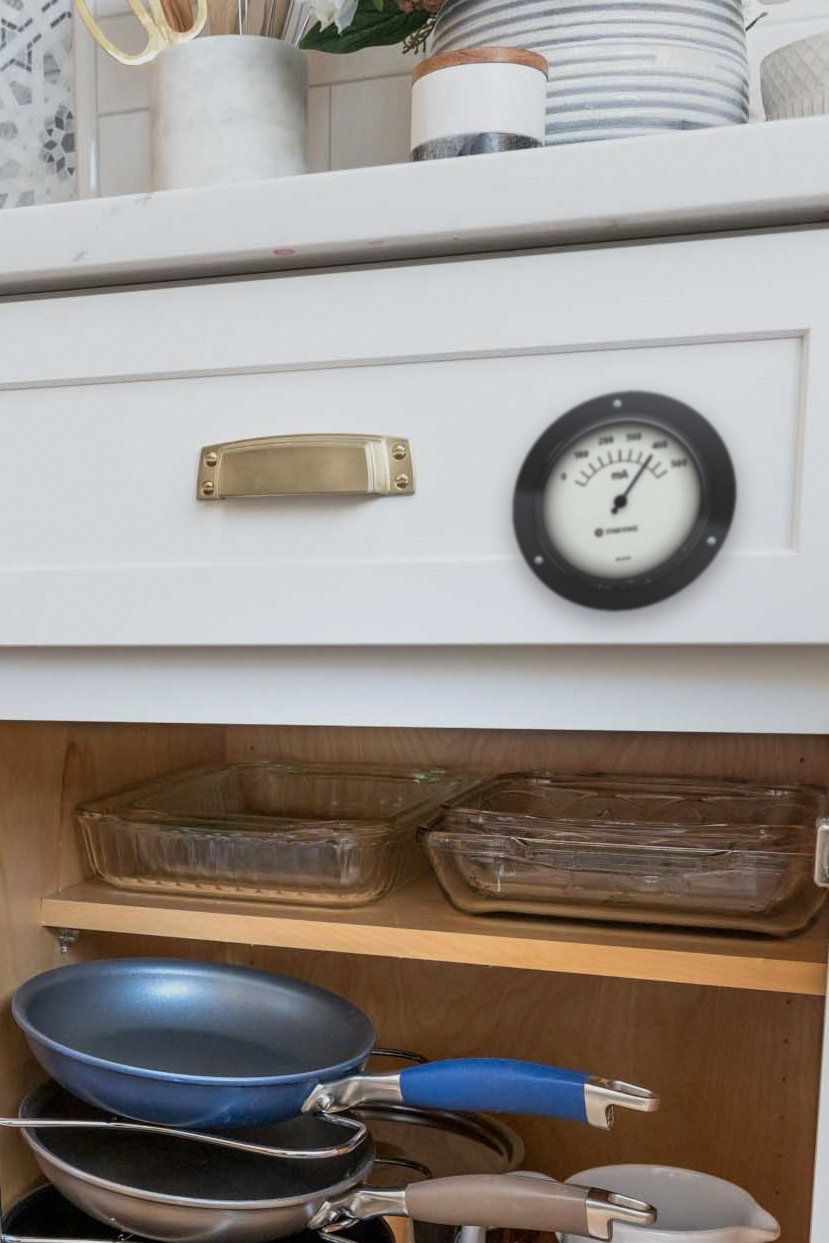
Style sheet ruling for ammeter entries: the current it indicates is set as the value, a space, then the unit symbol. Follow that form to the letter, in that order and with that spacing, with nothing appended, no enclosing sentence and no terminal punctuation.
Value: 400 mA
